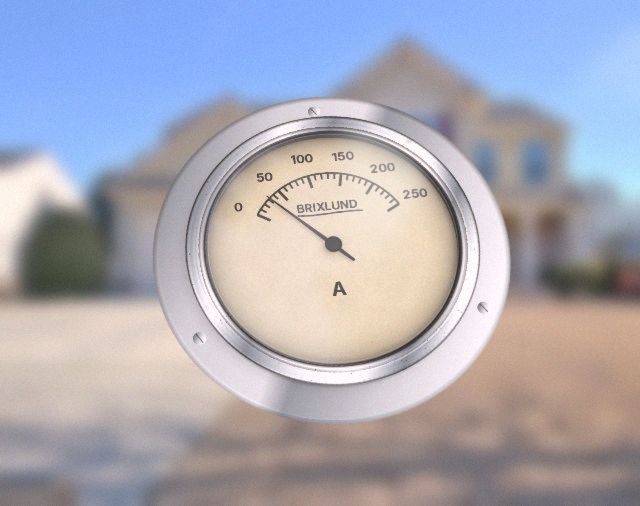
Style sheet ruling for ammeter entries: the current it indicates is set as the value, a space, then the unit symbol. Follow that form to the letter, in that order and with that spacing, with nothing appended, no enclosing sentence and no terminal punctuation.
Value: 30 A
